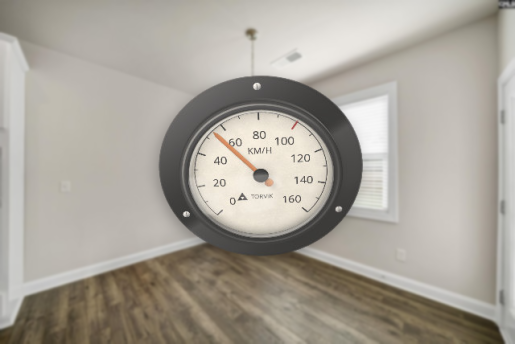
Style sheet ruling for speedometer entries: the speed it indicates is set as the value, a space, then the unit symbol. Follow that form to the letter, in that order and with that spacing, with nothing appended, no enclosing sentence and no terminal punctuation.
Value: 55 km/h
